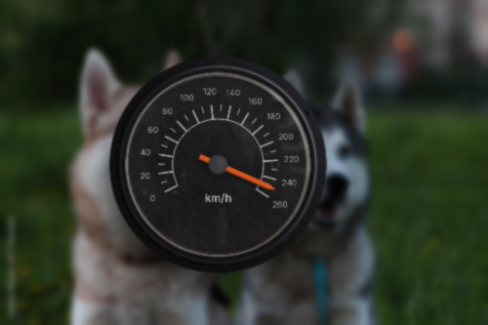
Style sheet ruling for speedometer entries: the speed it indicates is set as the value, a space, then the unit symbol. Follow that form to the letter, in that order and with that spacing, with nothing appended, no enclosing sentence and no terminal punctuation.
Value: 250 km/h
